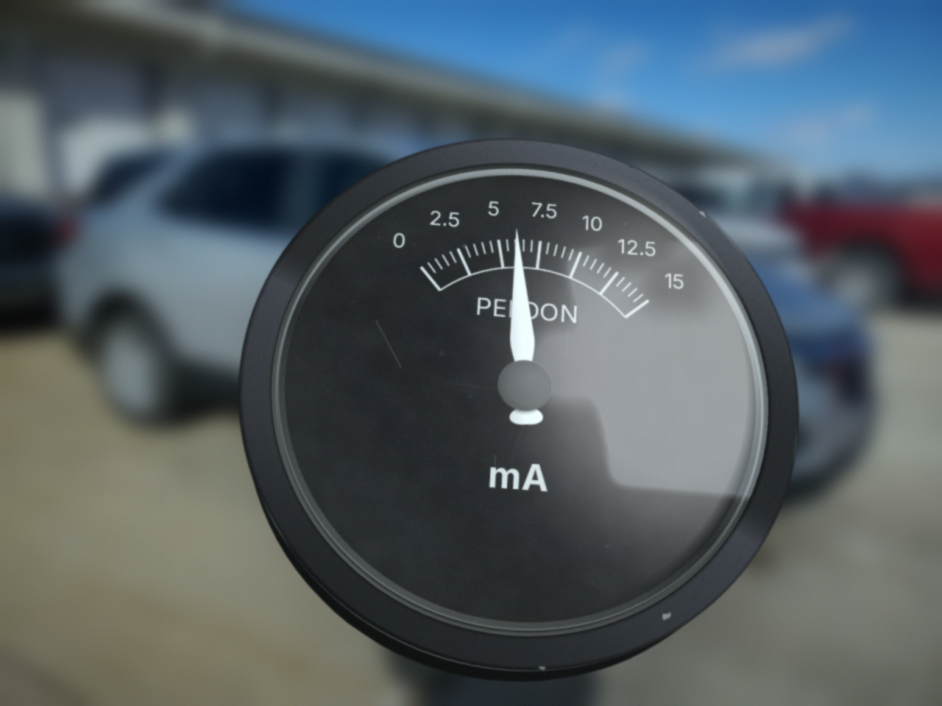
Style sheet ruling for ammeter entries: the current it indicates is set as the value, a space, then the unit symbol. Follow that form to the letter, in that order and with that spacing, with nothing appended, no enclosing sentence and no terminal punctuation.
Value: 6 mA
